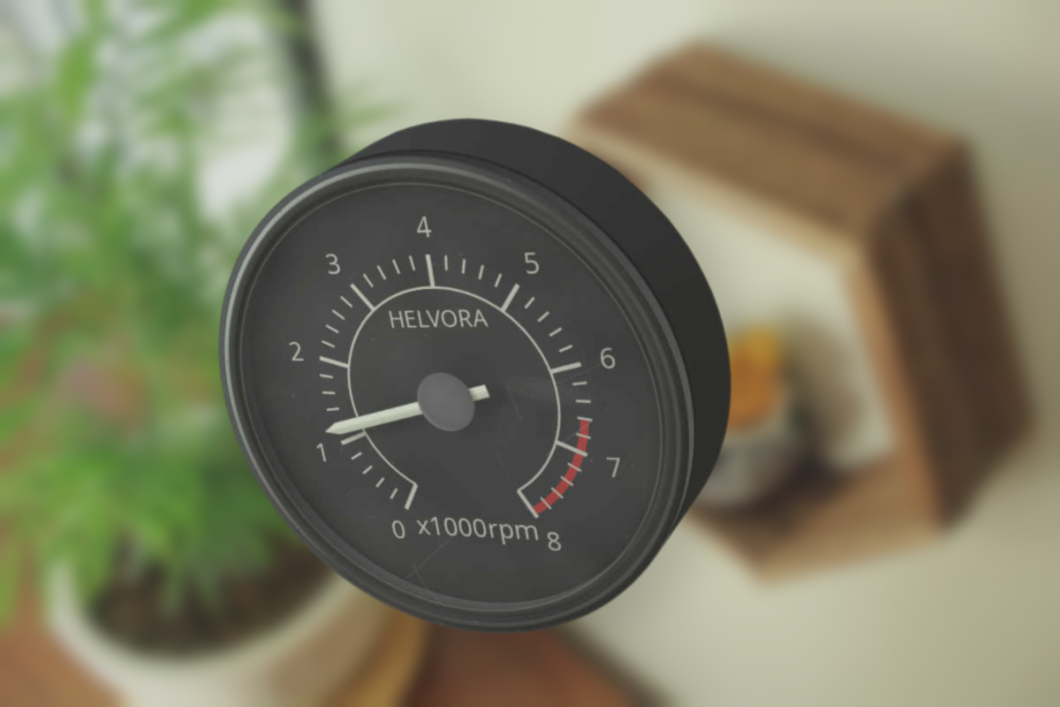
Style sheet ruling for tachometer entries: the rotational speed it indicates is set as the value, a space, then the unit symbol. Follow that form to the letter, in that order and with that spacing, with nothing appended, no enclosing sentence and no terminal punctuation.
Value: 1200 rpm
